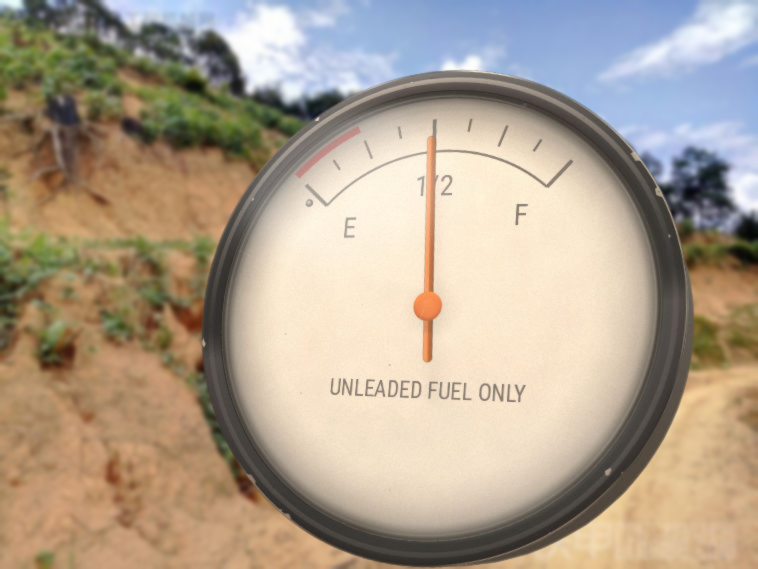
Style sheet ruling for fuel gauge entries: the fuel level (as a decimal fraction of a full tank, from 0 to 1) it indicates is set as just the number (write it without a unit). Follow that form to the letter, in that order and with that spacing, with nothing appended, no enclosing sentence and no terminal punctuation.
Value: 0.5
